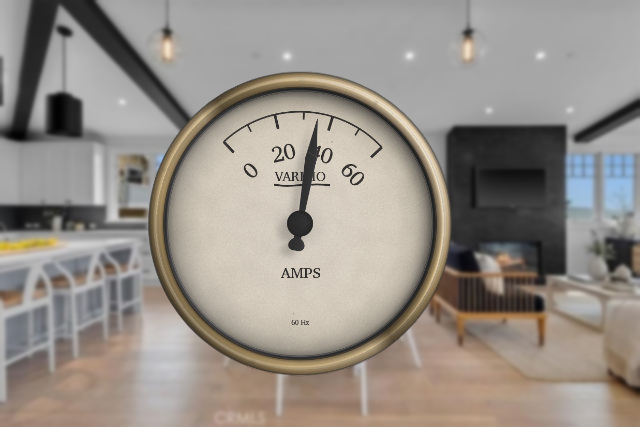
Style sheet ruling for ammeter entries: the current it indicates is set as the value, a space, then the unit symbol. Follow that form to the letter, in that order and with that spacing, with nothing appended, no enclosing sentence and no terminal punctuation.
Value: 35 A
